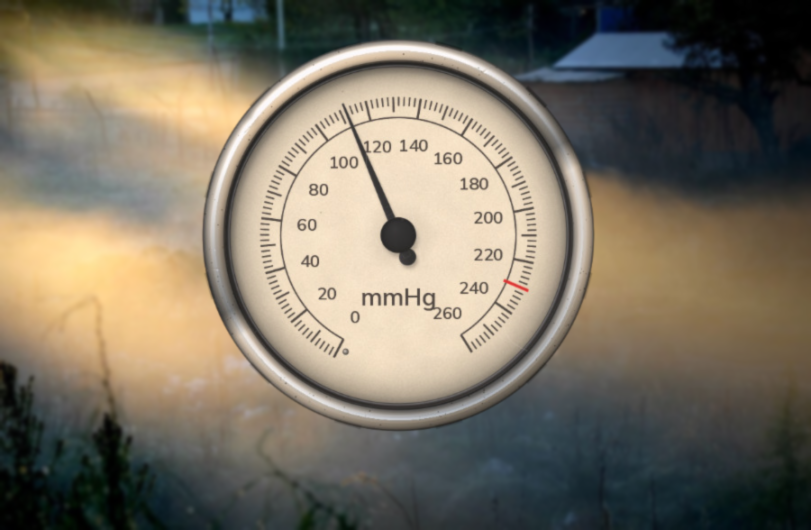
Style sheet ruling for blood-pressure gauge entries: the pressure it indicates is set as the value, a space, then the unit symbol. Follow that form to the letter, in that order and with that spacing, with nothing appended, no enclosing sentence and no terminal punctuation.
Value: 112 mmHg
